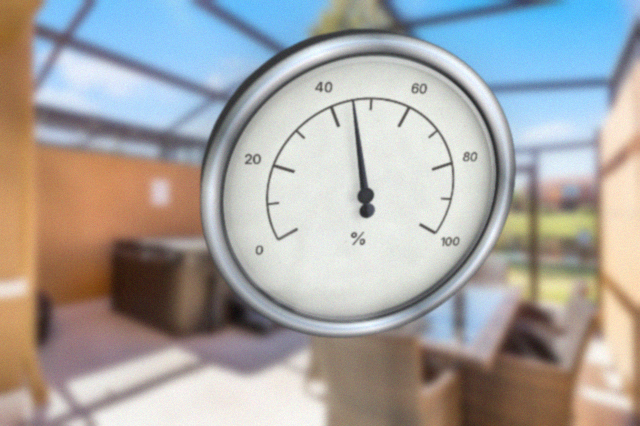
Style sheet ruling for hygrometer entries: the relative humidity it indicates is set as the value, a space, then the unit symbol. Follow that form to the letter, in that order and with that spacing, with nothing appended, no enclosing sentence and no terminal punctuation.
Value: 45 %
